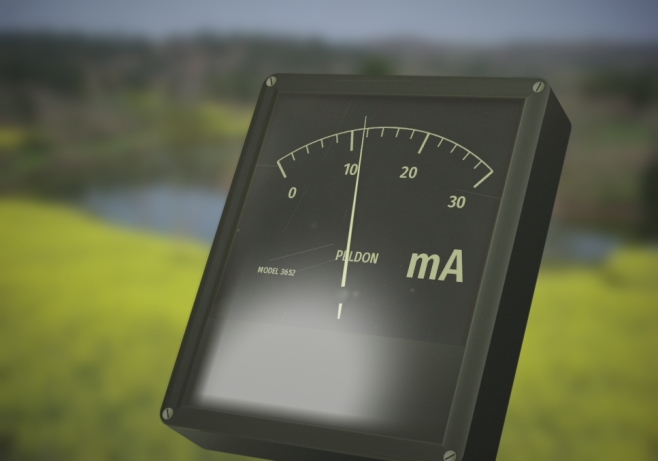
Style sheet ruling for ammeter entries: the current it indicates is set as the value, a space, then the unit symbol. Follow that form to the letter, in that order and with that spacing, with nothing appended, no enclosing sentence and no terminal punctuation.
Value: 12 mA
